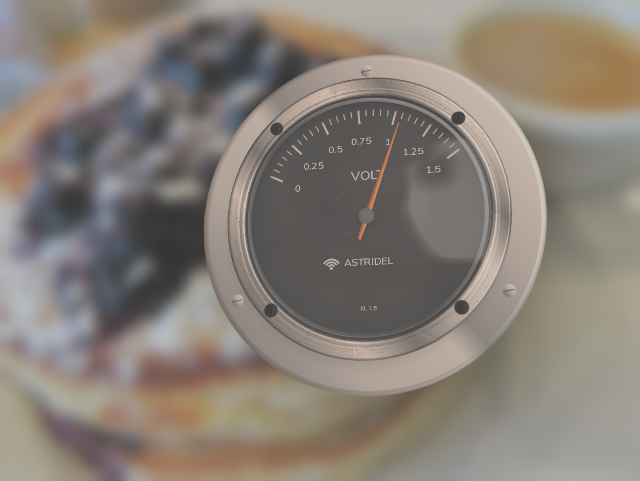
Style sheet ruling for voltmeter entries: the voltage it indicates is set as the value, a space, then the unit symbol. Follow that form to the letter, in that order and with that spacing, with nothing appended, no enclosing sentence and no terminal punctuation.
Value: 1.05 V
